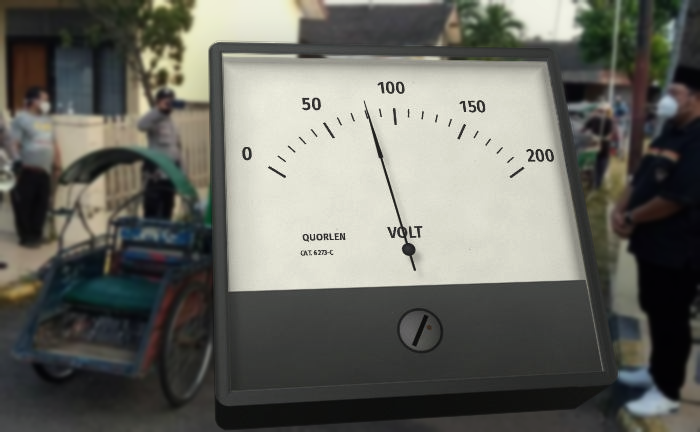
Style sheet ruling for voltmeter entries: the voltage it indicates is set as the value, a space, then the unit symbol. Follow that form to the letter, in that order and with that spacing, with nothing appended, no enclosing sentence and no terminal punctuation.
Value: 80 V
